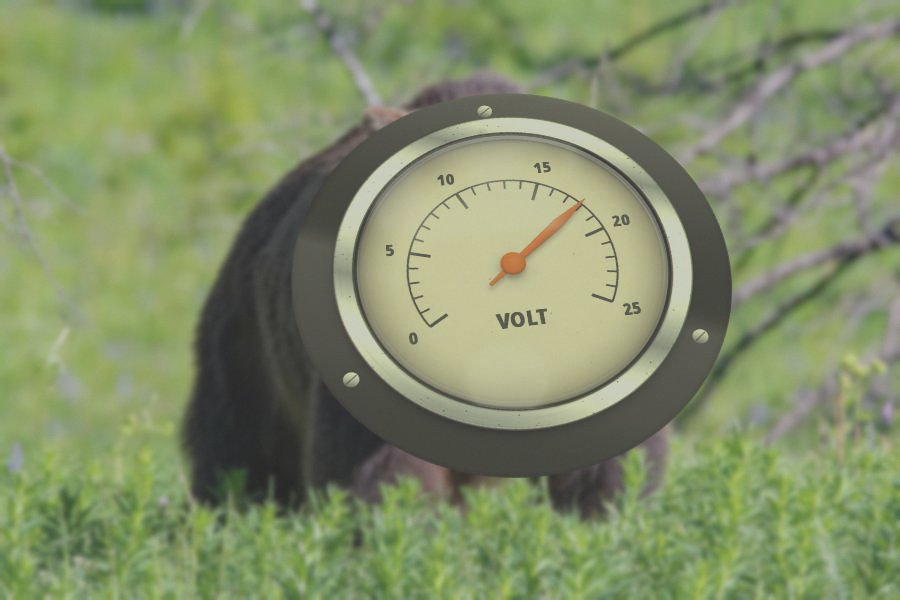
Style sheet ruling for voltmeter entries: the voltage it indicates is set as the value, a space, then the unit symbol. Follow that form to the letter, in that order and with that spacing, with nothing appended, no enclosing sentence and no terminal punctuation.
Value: 18 V
